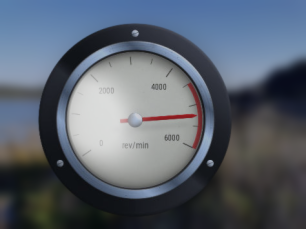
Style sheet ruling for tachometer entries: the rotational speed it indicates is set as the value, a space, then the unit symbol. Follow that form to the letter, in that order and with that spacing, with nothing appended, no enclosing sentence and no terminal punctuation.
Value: 5250 rpm
